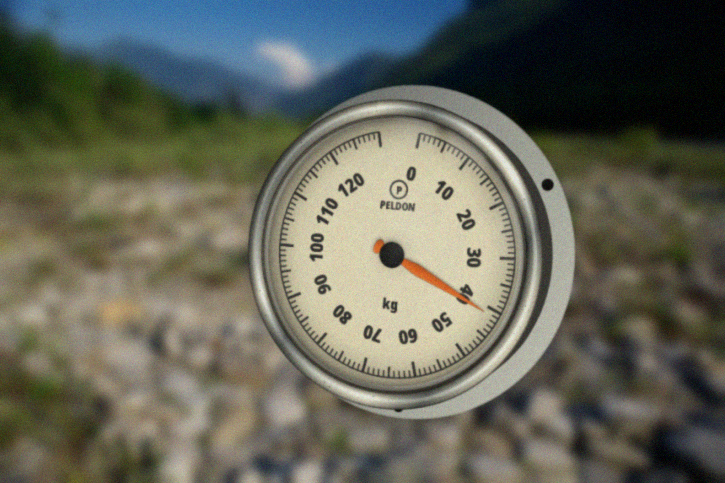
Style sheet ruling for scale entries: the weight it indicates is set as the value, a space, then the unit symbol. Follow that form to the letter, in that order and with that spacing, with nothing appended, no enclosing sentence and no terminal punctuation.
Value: 41 kg
